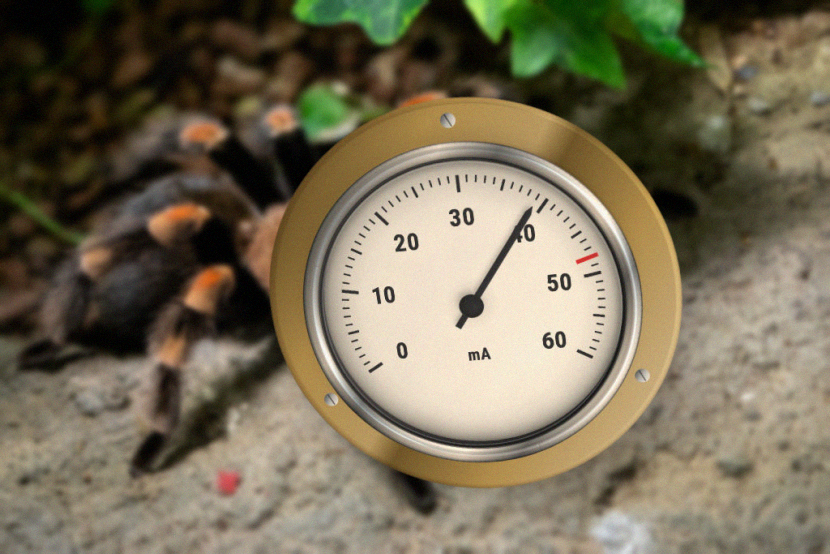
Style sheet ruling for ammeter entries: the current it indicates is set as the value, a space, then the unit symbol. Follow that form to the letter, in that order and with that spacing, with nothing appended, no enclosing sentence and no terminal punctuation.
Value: 39 mA
